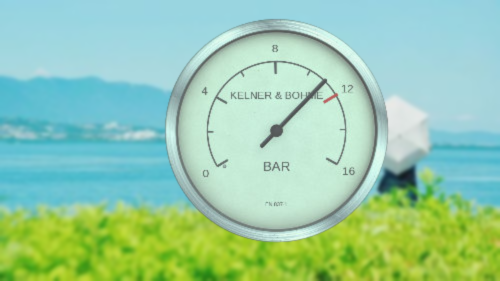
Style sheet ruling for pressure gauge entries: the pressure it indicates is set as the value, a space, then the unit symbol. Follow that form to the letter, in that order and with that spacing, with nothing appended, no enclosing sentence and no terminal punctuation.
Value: 11 bar
